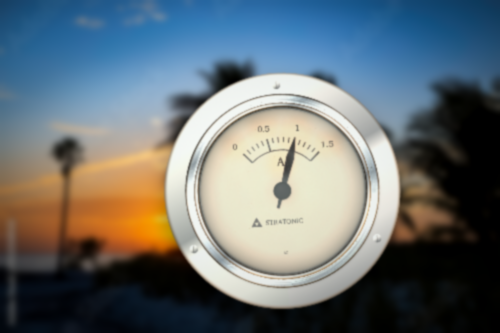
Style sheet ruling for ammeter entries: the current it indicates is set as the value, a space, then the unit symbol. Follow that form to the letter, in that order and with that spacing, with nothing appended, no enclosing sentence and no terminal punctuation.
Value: 1 A
